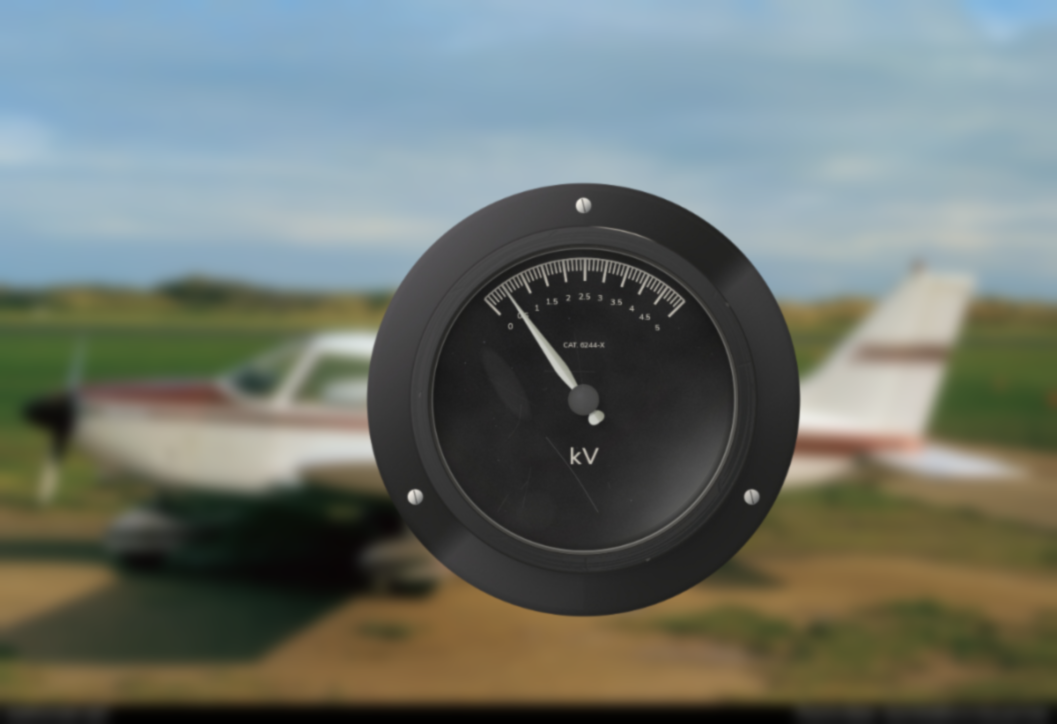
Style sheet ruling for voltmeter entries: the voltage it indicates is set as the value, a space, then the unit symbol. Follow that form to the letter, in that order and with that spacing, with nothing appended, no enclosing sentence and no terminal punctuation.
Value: 0.5 kV
